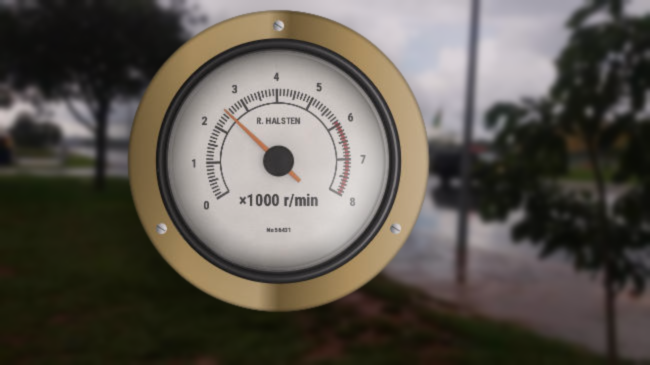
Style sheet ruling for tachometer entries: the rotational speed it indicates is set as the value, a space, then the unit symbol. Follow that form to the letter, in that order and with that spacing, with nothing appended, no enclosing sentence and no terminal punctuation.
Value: 2500 rpm
